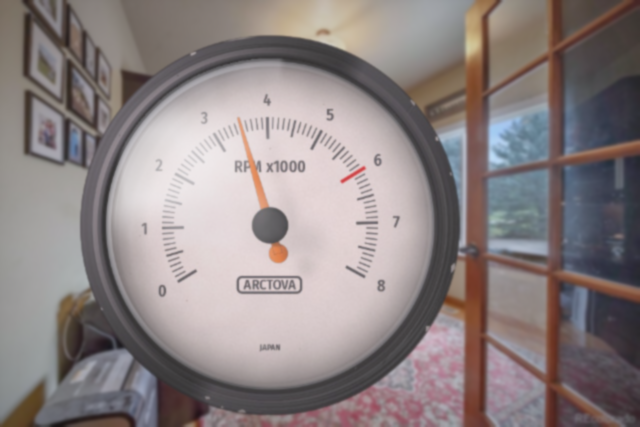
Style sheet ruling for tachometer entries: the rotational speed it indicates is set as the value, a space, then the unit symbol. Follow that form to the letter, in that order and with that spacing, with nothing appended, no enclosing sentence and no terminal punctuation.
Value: 3500 rpm
